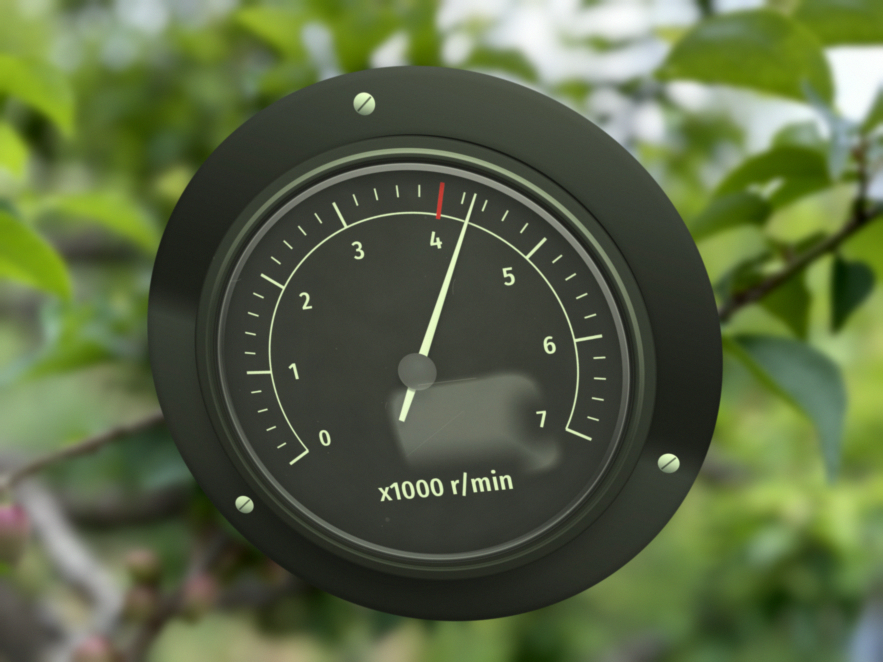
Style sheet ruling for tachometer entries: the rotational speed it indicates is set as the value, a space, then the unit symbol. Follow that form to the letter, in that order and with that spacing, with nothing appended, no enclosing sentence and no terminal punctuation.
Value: 4300 rpm
